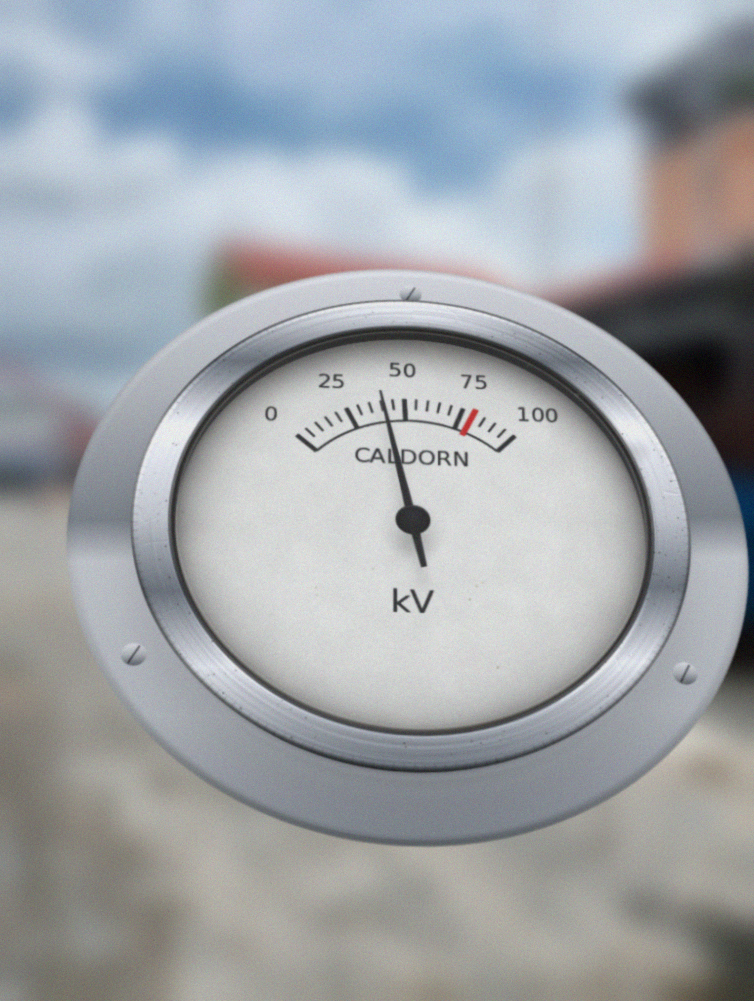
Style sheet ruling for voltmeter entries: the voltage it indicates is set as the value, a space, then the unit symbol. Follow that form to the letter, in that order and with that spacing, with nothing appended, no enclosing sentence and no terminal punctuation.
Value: 40 kV
